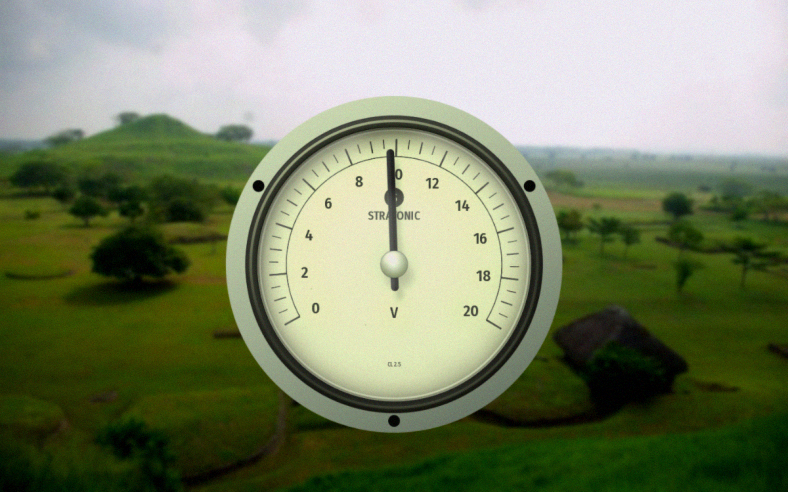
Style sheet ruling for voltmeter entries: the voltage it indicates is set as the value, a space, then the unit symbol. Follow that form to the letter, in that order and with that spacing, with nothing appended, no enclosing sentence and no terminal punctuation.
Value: 9.75 V
